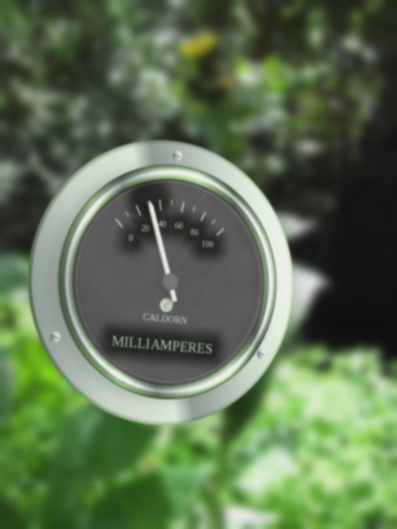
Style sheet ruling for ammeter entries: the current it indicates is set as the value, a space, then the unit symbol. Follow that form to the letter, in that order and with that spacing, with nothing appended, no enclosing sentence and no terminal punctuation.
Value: 30 mA
